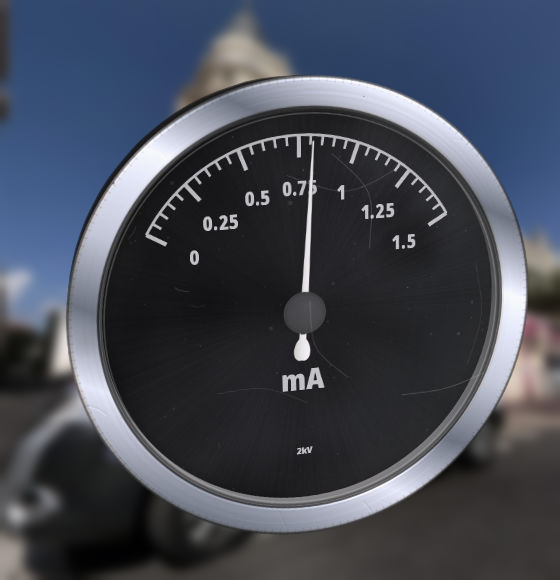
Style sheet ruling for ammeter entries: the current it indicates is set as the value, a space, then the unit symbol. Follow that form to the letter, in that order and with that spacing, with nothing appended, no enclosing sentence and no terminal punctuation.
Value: 0.8 mA
